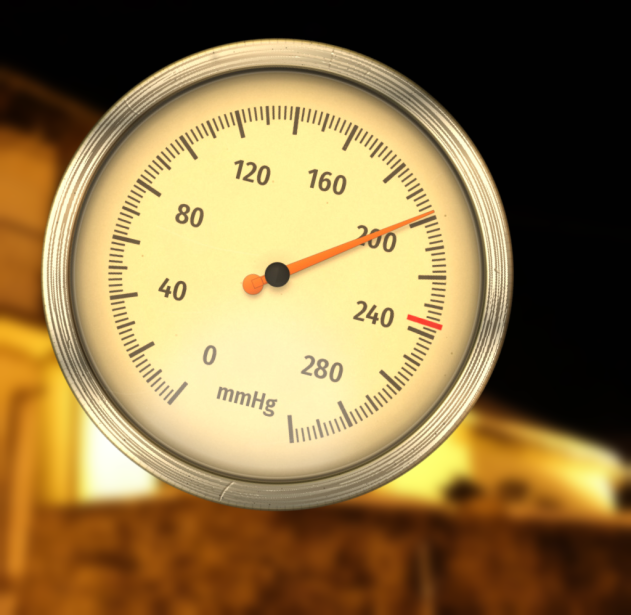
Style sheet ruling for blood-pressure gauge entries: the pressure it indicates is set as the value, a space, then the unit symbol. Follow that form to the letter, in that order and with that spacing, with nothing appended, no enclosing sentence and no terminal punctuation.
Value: 198 mmHg
